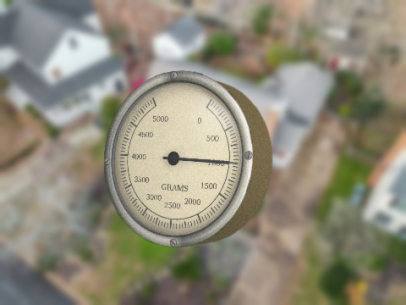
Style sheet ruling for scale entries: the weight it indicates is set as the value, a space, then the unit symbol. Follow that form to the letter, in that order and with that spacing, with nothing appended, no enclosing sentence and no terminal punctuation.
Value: 1000 g
